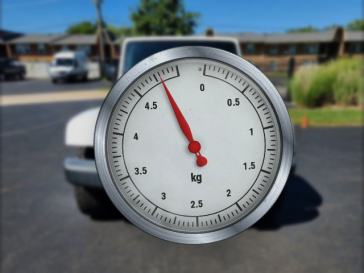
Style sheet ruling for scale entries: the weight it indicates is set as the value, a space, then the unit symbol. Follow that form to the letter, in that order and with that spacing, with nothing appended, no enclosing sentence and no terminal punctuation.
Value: 4.8 kg
